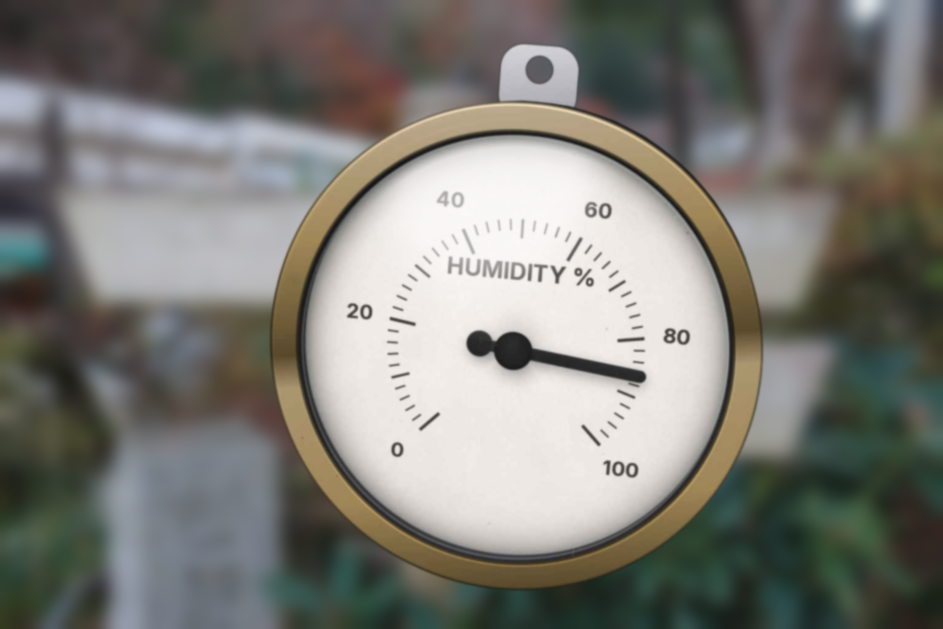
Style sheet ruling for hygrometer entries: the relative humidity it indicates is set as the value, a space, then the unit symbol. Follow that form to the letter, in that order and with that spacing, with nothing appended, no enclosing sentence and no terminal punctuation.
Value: 86 %
